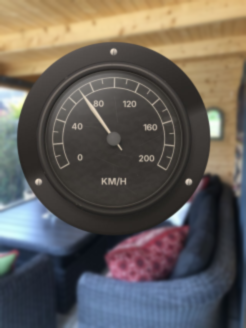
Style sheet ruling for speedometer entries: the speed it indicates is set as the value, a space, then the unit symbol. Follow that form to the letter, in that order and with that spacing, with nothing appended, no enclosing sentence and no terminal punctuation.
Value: 70 km/h
